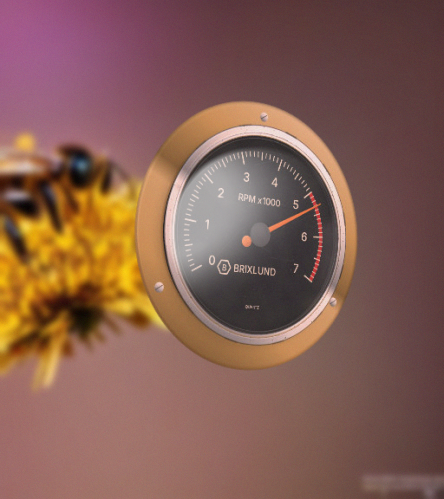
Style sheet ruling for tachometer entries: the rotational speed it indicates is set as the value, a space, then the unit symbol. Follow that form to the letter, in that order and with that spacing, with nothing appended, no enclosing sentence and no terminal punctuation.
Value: 5300 rpm
